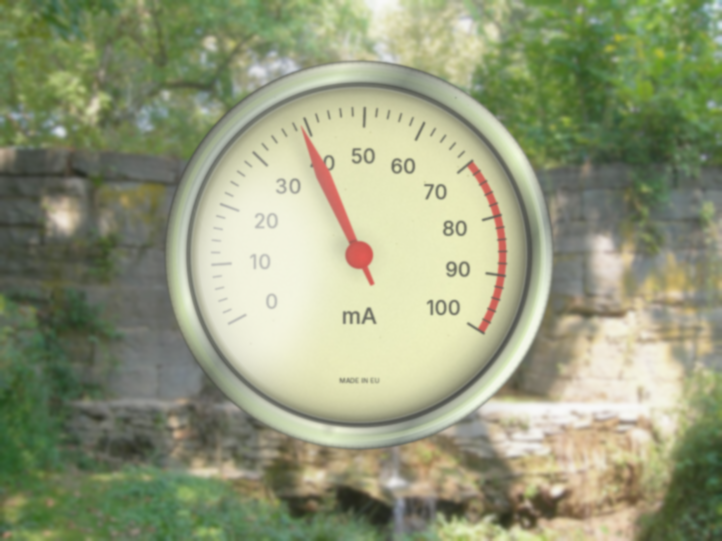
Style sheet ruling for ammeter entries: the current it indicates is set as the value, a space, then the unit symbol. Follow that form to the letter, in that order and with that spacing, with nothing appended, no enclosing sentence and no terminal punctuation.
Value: 39 mA
